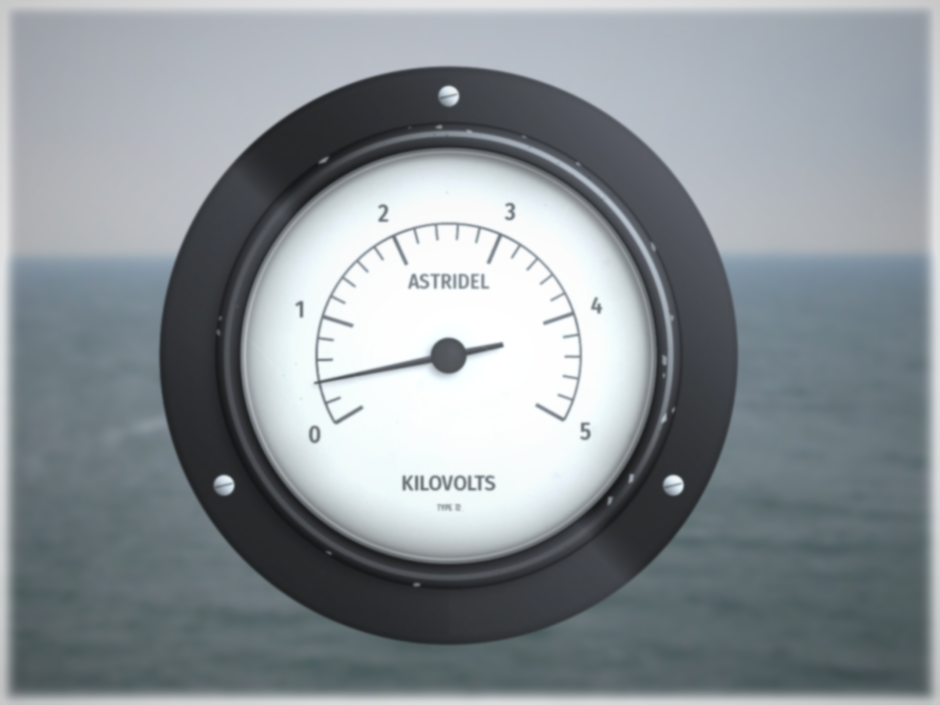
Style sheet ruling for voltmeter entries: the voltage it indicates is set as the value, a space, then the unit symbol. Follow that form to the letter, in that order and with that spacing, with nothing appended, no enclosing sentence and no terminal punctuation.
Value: 0.4 kV
